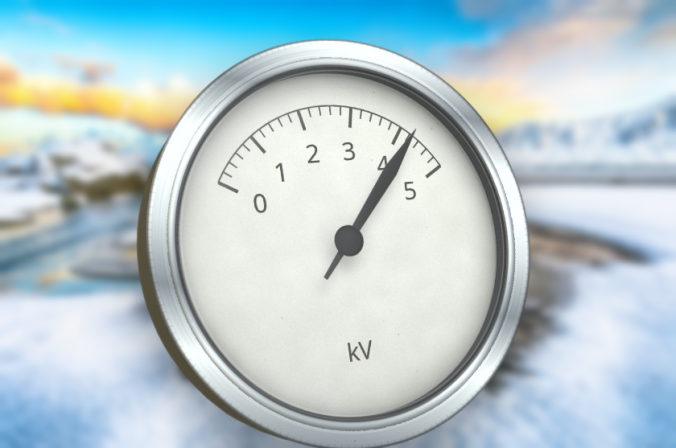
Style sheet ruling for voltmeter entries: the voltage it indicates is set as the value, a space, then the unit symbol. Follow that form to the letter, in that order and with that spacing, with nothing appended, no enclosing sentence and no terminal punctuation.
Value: 4.2 kV
